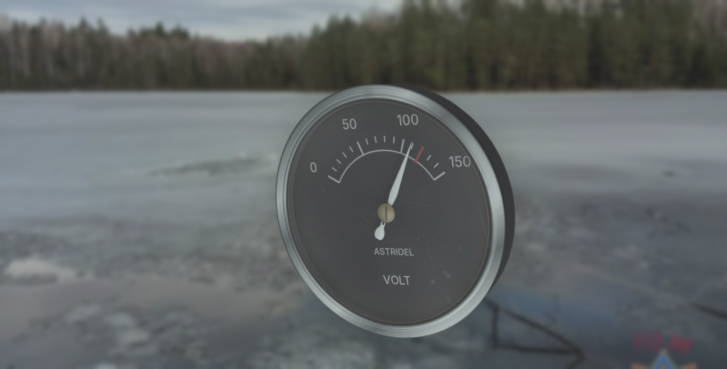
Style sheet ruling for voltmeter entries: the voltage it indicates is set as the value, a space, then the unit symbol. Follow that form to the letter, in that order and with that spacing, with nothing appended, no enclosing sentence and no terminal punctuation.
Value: 110 V
